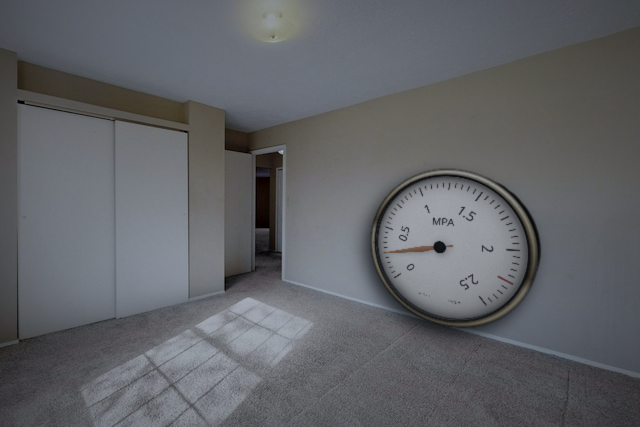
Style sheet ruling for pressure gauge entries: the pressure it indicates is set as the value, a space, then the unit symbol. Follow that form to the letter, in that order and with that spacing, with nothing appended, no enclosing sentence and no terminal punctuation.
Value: 0.25 MPa
